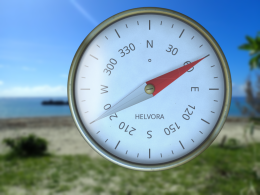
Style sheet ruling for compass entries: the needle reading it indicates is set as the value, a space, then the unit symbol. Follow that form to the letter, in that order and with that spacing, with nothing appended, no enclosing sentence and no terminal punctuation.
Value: 60 °
